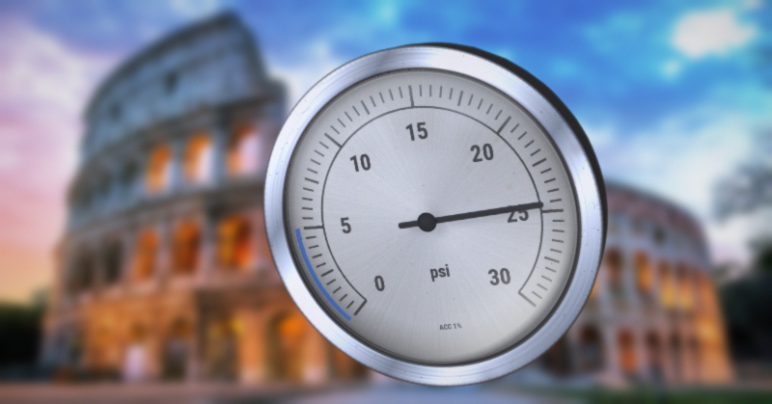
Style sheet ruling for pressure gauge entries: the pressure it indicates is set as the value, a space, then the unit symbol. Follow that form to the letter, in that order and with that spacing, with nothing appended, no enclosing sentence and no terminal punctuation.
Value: 24.5 psi
